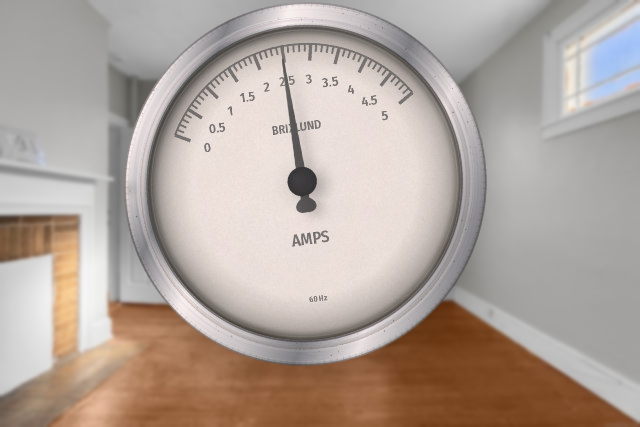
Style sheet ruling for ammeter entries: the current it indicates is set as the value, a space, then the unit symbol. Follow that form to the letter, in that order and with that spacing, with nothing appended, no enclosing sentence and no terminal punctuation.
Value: 2.5 A
